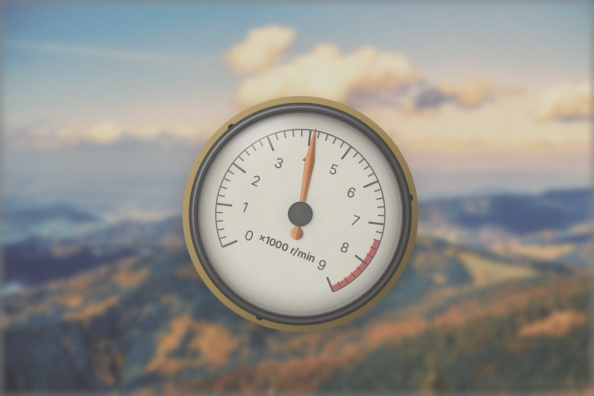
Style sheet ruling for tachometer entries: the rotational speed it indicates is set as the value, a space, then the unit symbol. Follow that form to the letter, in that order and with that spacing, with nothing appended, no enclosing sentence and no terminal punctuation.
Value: 4100 rpm
